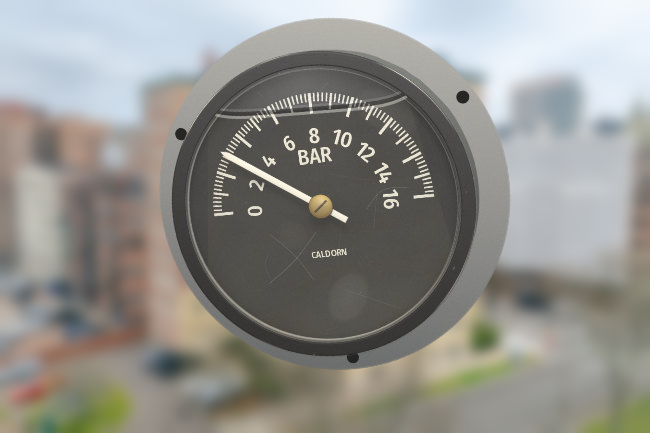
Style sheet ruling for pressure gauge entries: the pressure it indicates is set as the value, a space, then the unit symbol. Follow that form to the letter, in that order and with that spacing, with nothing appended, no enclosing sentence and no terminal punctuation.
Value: 3 bar
